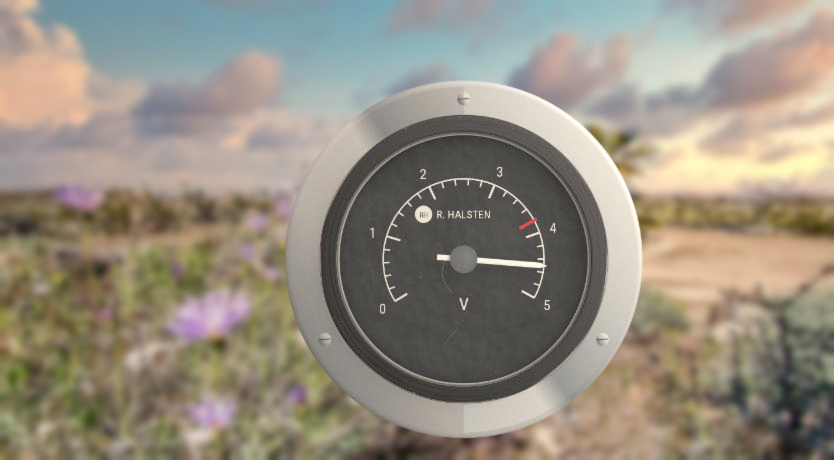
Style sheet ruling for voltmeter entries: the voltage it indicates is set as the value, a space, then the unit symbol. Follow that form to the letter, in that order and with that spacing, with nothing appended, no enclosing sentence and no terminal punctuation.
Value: 4.5 V
